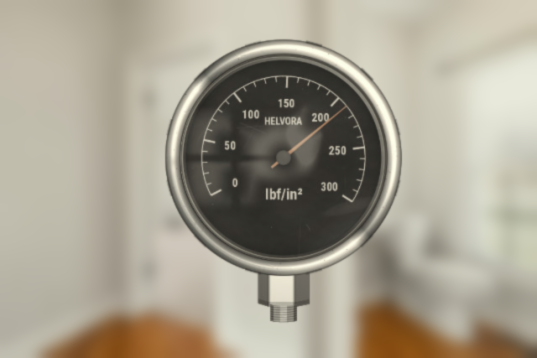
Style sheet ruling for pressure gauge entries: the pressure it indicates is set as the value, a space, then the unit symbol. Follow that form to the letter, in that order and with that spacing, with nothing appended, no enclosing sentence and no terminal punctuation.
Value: 210 psi
